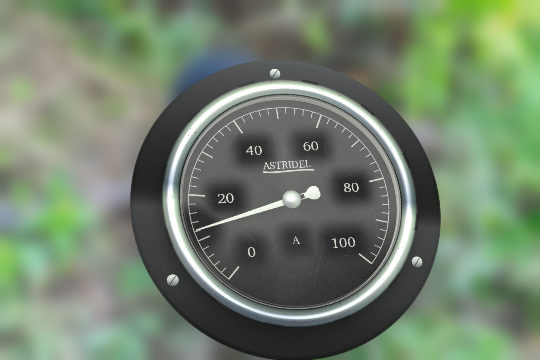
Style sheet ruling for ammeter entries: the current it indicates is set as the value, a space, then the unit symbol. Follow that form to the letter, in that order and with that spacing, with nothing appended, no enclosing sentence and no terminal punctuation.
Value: 12 A
